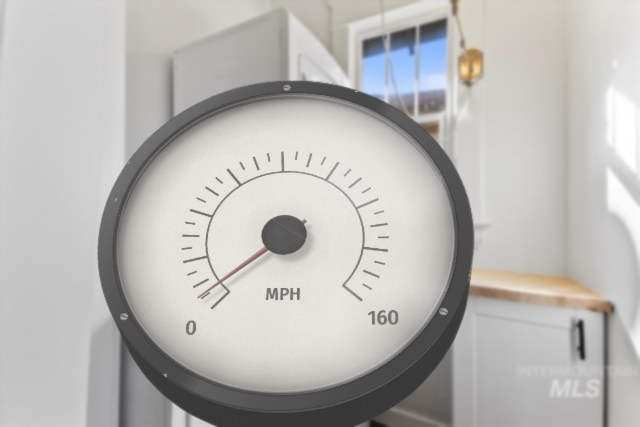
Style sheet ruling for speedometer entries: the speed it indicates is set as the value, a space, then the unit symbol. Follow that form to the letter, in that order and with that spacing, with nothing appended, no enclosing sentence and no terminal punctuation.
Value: 5 mph
